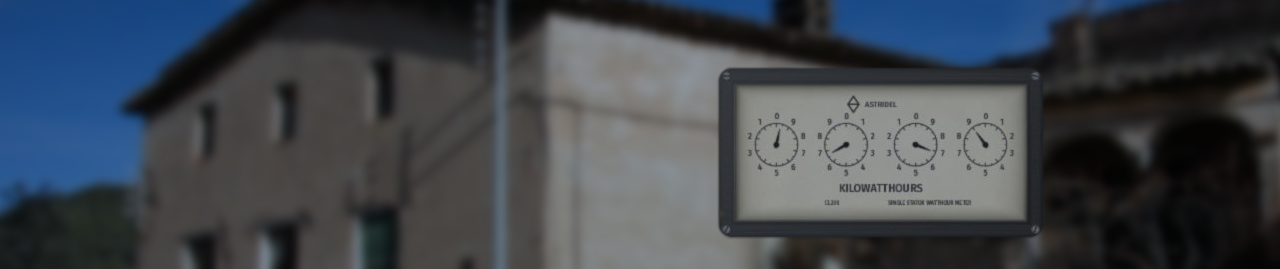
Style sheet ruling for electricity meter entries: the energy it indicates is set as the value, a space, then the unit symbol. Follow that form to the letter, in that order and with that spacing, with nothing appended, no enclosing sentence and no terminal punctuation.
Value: 9669 kWh
